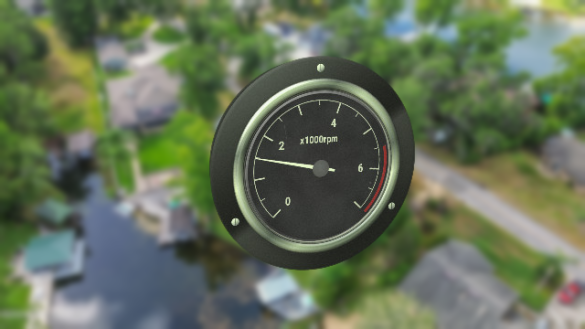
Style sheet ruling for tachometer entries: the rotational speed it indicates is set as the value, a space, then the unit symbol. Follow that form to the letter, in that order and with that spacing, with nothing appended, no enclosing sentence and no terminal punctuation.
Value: 1500 rpm
